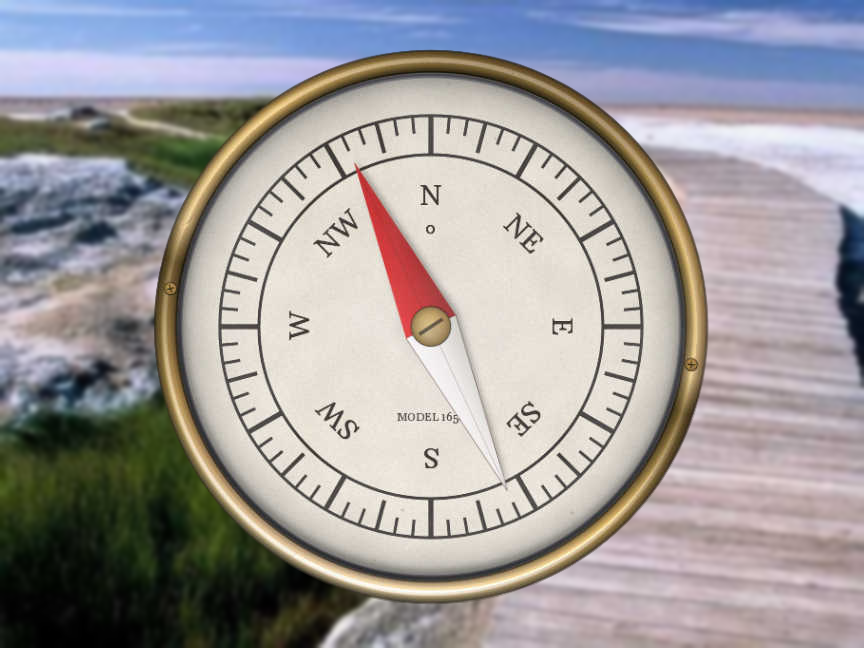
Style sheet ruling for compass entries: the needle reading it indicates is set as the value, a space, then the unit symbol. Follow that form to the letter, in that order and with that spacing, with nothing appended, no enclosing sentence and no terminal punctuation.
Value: 335 °
